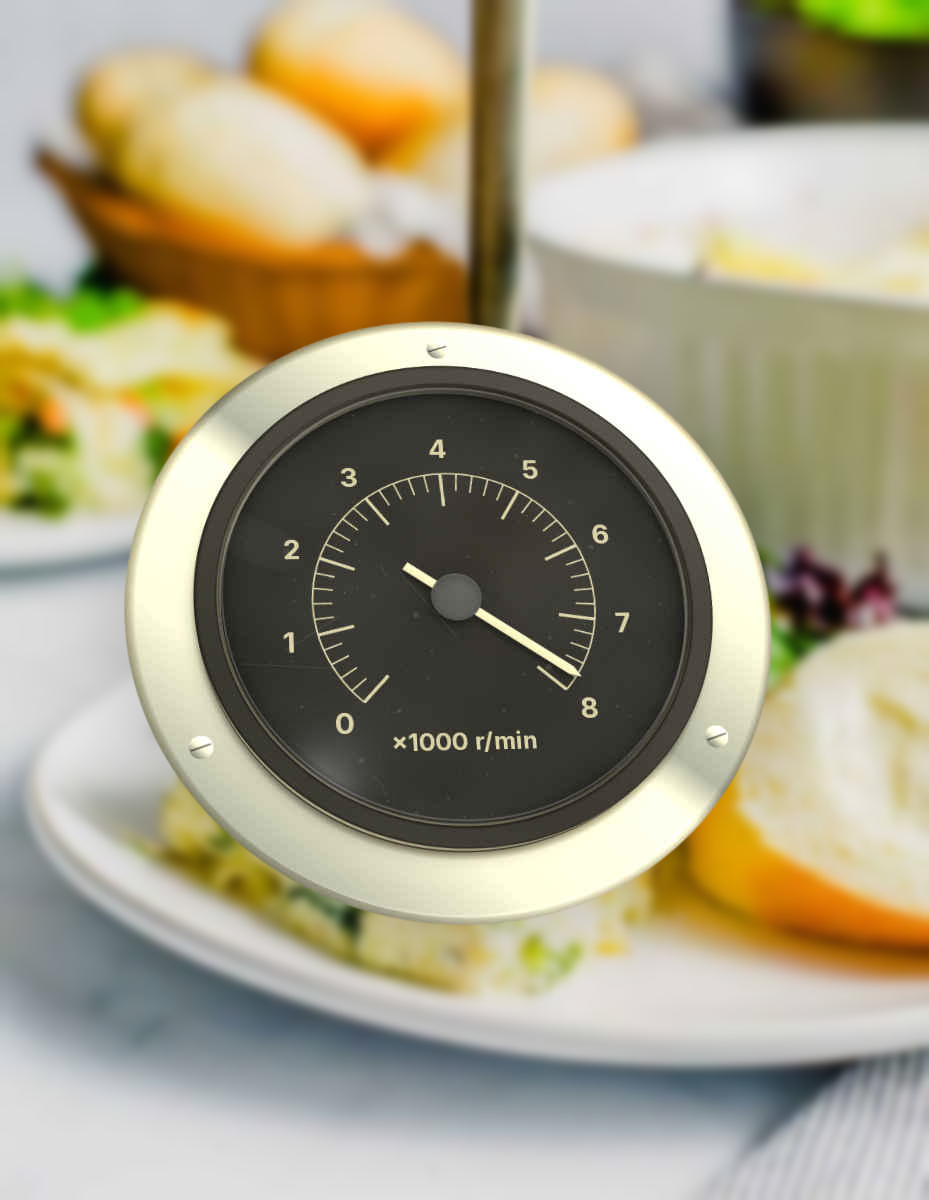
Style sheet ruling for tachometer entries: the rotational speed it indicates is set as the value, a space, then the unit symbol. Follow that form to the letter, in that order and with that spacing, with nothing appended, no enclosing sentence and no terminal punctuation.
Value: 7800 rpm
